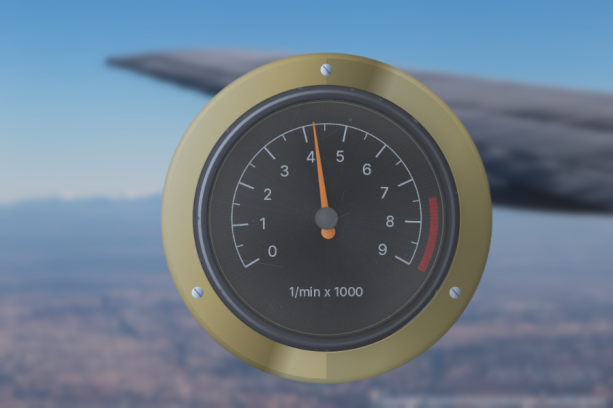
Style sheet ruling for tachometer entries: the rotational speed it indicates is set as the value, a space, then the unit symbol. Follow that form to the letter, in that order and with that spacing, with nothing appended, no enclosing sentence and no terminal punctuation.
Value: 4250 rpm
